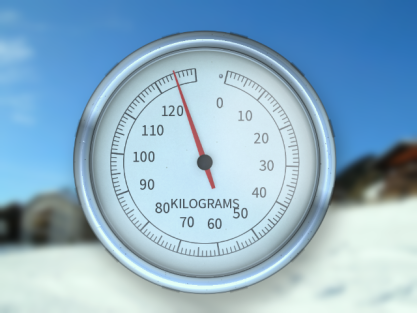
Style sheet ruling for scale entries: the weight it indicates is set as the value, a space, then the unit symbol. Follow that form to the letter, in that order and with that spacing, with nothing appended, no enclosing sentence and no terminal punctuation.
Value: 125 kg
